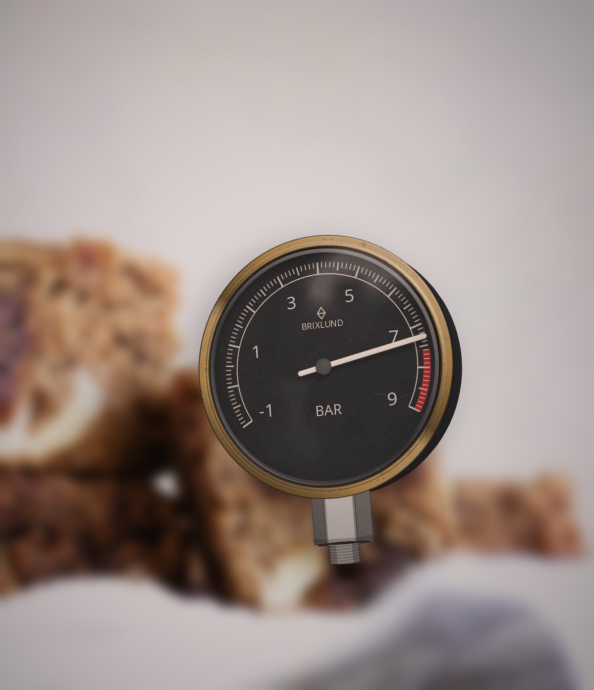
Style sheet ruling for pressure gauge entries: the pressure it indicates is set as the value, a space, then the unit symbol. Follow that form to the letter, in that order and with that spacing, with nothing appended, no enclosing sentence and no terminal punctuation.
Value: 7.3 bar
